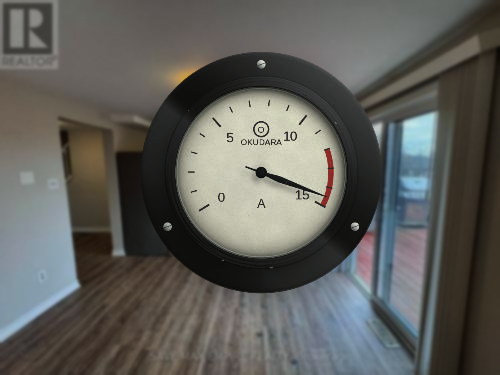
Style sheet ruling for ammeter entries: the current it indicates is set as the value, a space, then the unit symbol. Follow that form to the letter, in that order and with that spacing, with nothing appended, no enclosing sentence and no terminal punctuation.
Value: 14.5 A
